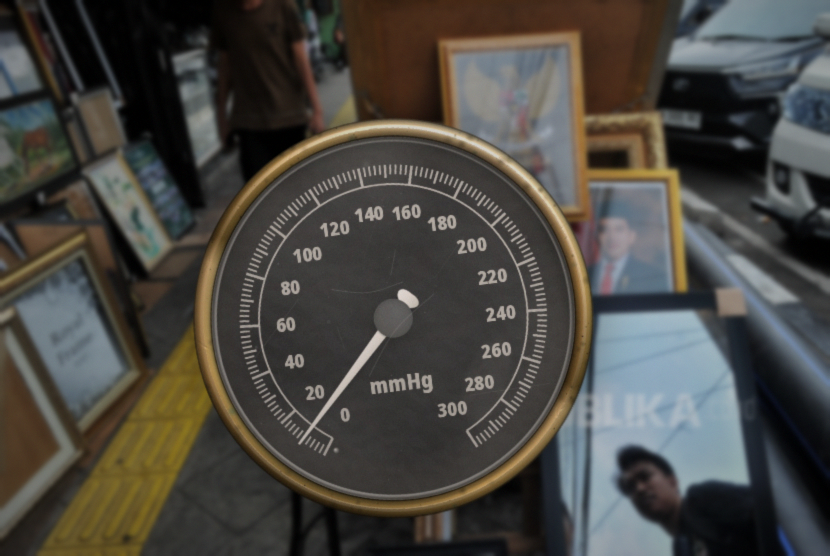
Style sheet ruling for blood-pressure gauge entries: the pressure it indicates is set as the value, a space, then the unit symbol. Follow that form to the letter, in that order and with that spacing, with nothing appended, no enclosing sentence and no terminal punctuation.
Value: 10 mmHg
